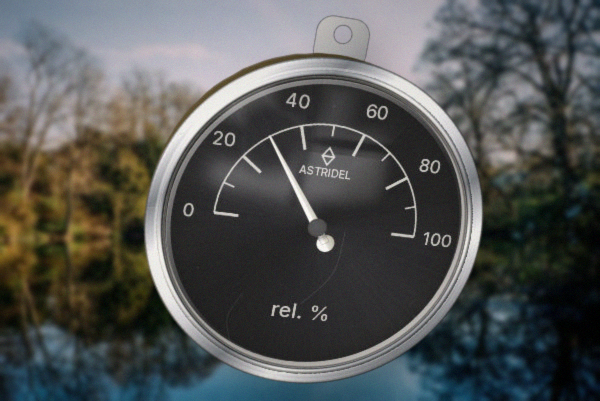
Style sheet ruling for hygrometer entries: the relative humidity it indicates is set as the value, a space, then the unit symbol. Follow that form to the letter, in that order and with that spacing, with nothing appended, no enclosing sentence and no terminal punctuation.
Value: 30 %
